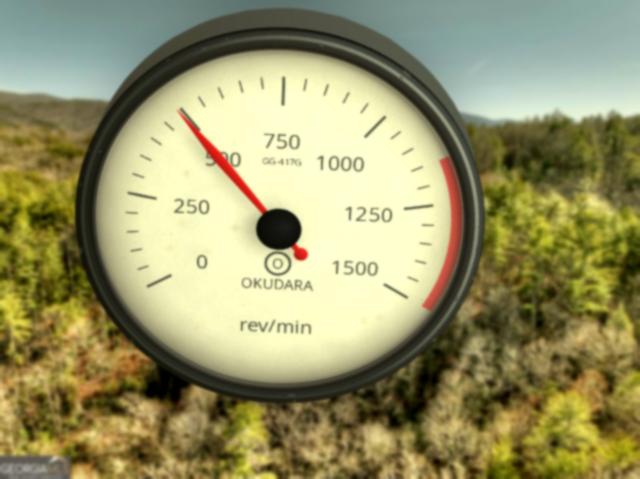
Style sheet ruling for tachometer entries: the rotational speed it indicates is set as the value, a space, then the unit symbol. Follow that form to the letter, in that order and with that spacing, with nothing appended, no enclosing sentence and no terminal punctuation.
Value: 500 rpm
